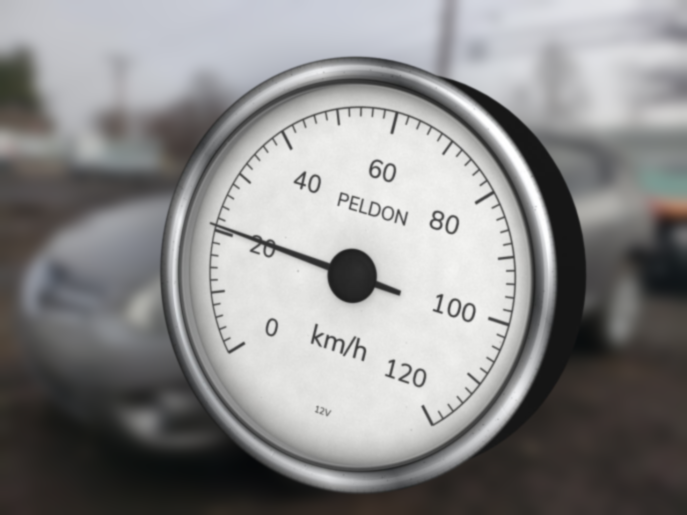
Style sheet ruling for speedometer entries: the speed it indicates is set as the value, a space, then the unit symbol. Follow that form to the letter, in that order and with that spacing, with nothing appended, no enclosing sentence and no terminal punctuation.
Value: 21 km/h
